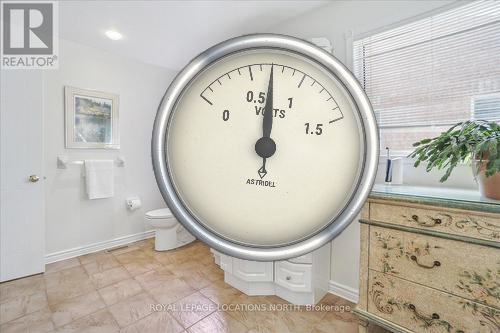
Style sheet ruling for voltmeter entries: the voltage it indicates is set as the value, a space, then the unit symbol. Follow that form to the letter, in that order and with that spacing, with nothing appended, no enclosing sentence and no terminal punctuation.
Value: 0.7 V
